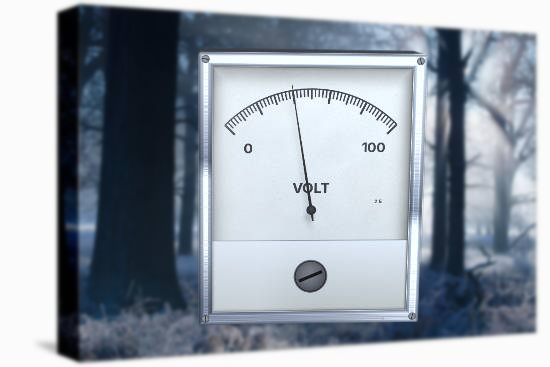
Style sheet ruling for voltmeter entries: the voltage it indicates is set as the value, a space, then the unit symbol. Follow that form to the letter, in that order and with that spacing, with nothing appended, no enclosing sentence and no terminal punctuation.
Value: 40 V
